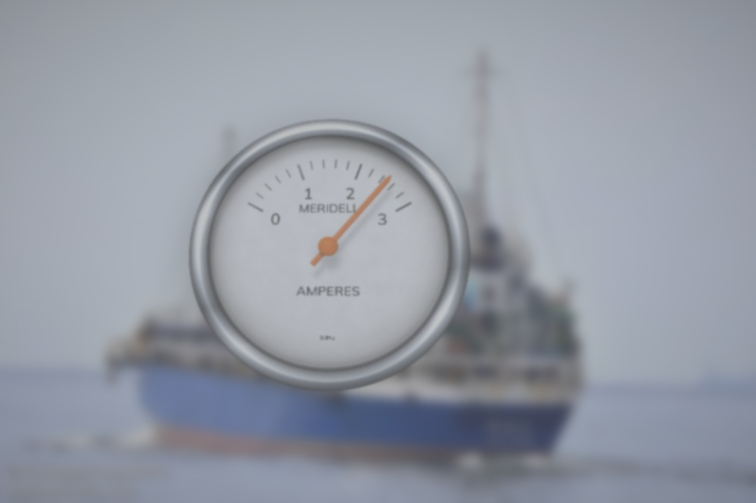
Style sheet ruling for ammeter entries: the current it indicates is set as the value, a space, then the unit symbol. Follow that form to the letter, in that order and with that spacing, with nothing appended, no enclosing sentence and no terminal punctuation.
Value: 2.5 A
